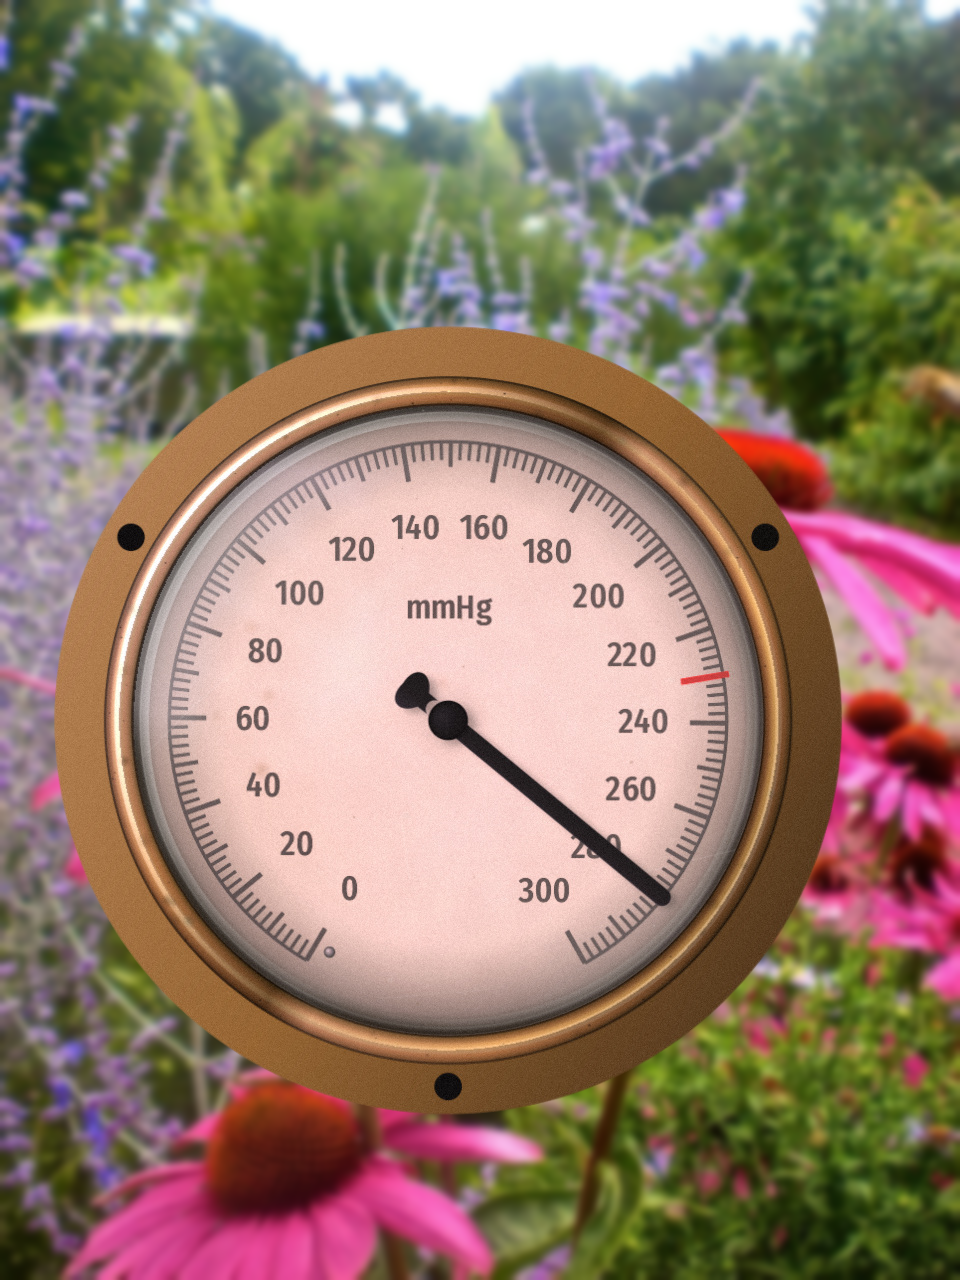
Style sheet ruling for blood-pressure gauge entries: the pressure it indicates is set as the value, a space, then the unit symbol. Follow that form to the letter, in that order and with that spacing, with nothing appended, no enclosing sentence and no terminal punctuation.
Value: 279 mmHg
